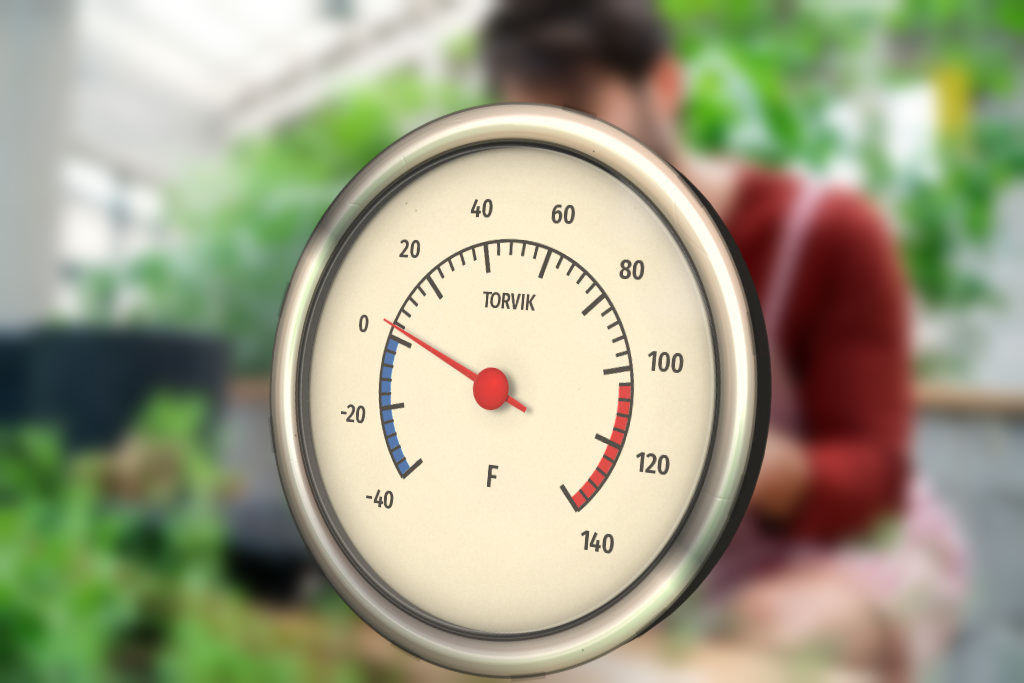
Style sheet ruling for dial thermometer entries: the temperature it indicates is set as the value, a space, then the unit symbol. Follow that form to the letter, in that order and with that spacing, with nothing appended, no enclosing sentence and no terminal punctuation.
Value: 4 °F
